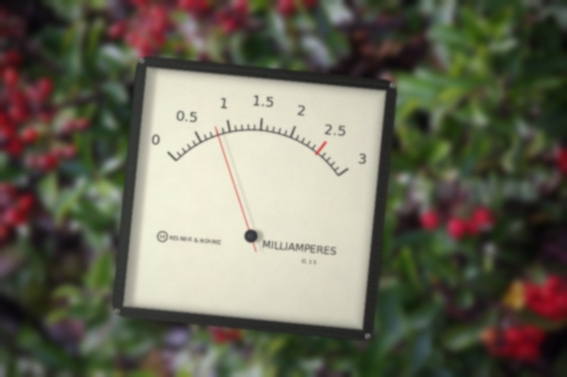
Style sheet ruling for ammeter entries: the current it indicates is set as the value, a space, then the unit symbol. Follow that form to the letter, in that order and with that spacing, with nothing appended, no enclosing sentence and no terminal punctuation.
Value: 0.8 mA
